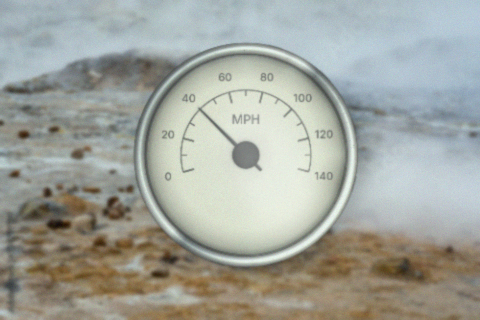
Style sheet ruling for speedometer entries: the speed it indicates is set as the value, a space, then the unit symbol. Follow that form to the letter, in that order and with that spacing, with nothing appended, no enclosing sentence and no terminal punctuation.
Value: 40 mph
